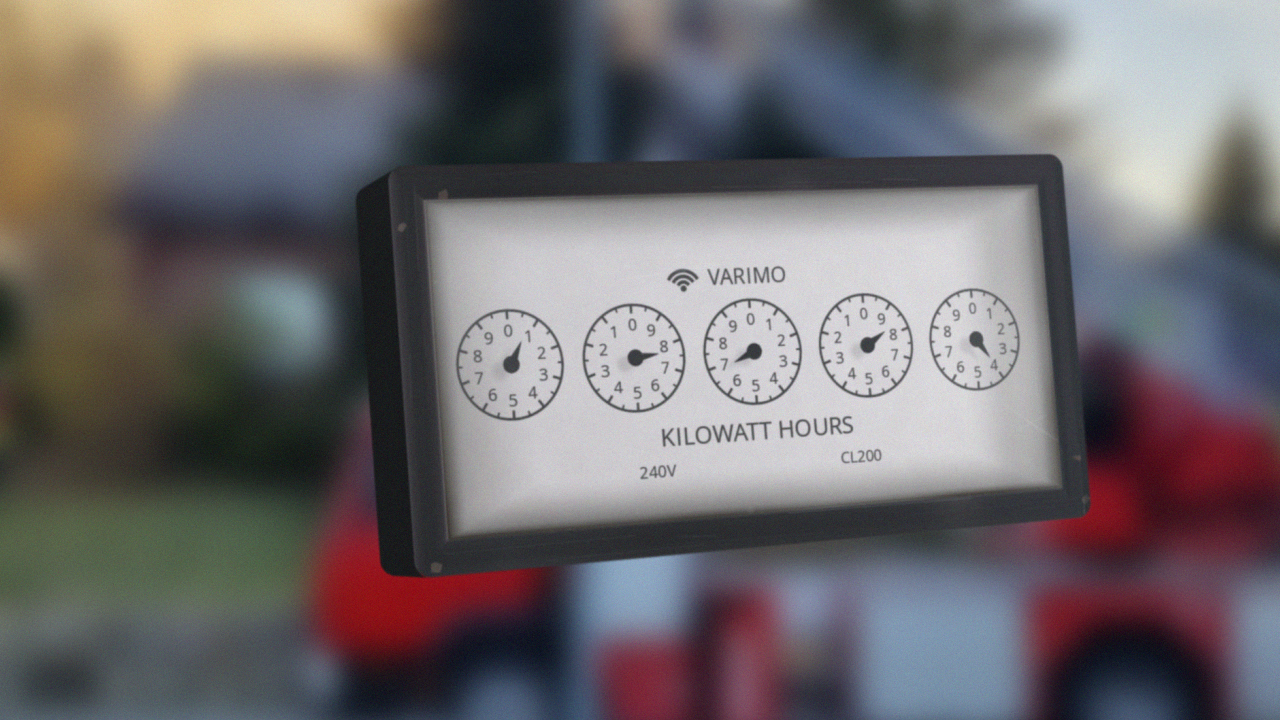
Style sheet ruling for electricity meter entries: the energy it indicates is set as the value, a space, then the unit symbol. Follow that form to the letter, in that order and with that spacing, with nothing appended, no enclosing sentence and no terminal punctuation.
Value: 7684 kWh
